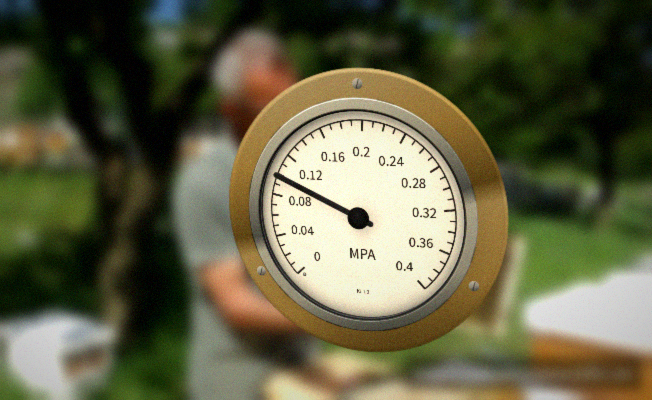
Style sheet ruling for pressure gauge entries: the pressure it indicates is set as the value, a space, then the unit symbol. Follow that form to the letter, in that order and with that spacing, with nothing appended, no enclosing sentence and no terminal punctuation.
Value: 0.1 MPa
